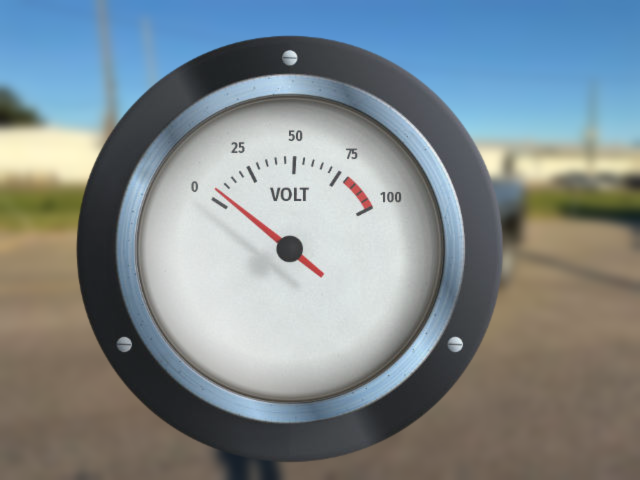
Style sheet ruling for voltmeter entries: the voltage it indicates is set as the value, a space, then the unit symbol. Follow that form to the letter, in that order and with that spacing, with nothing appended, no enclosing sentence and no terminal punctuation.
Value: 5 V
